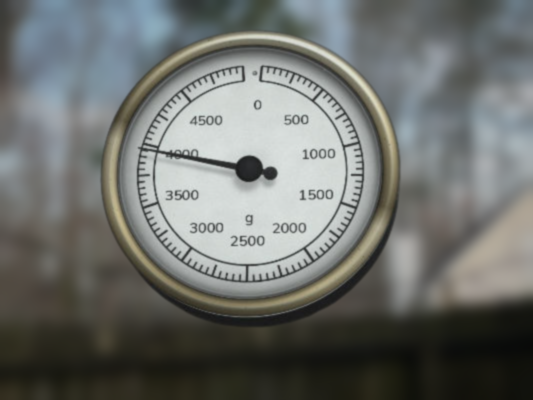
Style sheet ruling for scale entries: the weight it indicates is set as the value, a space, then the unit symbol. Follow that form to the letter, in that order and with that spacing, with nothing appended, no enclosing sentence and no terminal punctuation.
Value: 3950 g
